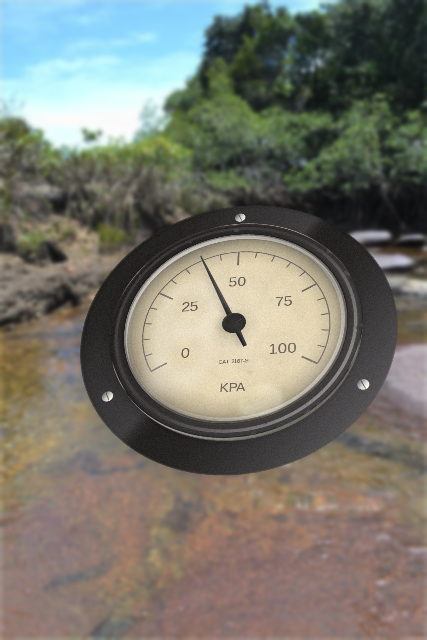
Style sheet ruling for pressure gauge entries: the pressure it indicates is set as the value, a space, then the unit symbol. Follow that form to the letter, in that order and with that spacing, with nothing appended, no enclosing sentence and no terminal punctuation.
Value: 40 kPa
